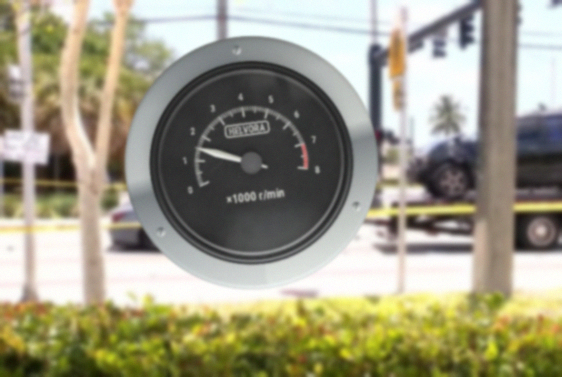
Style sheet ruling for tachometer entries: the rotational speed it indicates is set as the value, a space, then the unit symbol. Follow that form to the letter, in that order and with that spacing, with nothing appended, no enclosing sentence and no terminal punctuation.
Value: 1500 rpm
